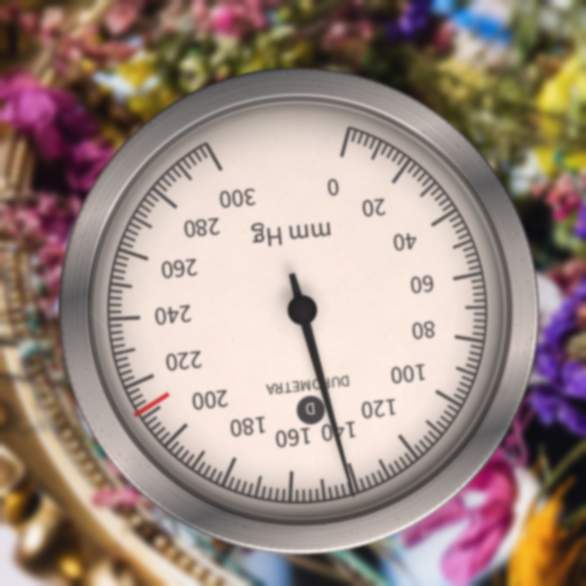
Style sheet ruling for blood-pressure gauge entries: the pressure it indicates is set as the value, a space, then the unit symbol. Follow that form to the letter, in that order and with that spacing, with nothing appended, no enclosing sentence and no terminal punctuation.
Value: 142 mmHg
